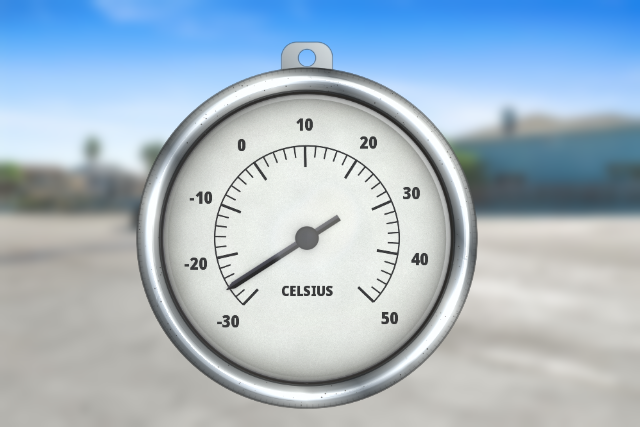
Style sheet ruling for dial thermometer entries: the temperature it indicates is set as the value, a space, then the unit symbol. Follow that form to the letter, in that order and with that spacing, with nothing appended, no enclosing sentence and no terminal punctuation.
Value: -26 °C
